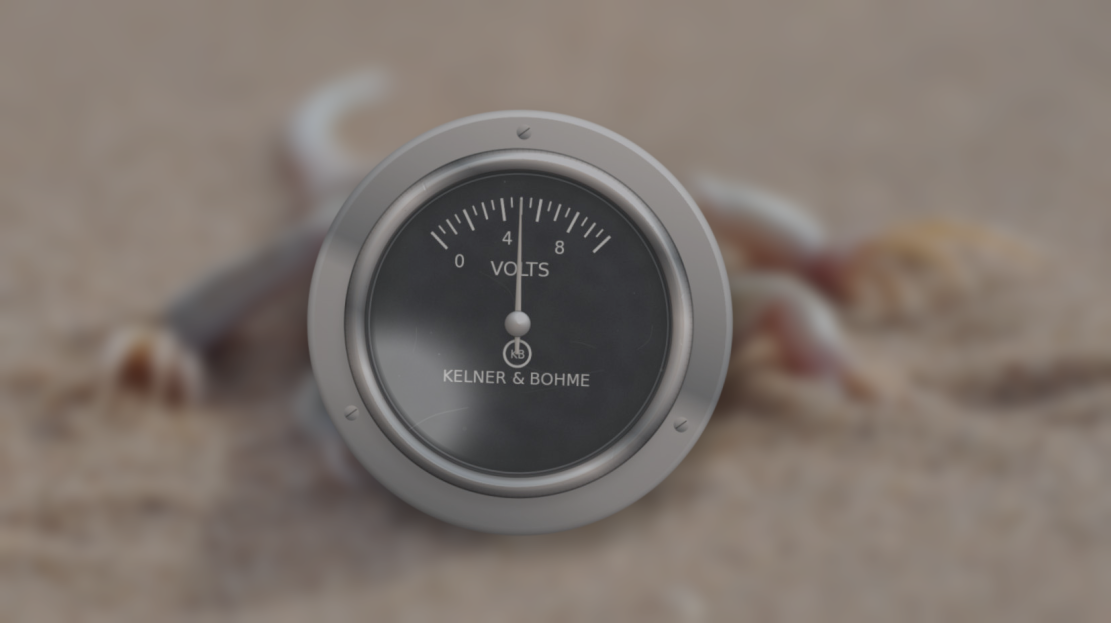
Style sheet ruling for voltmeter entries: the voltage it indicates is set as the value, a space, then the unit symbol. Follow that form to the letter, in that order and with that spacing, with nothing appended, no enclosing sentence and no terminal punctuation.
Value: 5 V
